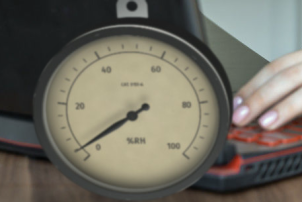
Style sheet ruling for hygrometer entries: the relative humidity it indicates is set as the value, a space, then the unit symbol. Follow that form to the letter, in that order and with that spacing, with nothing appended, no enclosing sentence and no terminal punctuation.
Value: 4 %
